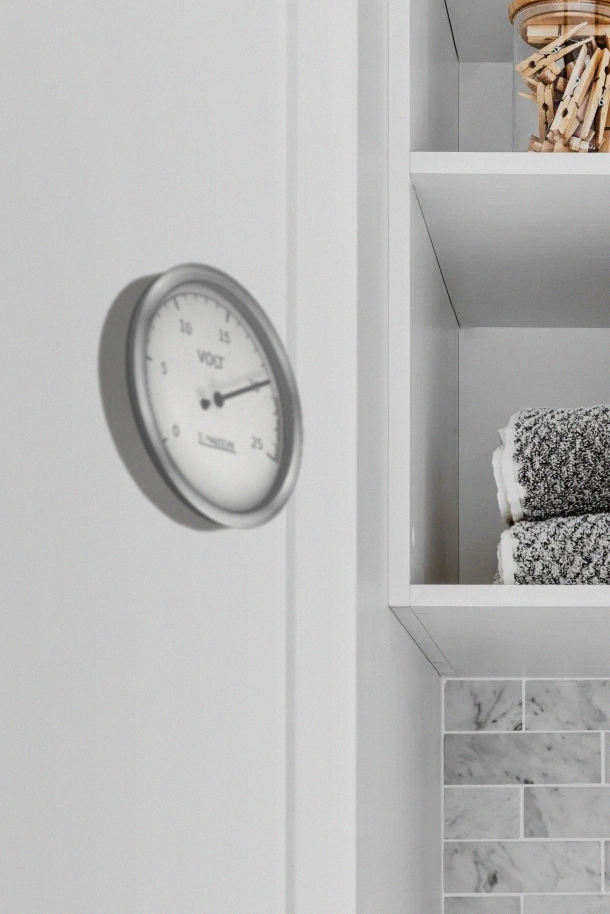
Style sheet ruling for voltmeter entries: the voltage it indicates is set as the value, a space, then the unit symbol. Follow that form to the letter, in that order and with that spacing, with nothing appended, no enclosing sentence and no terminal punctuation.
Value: 20 V
